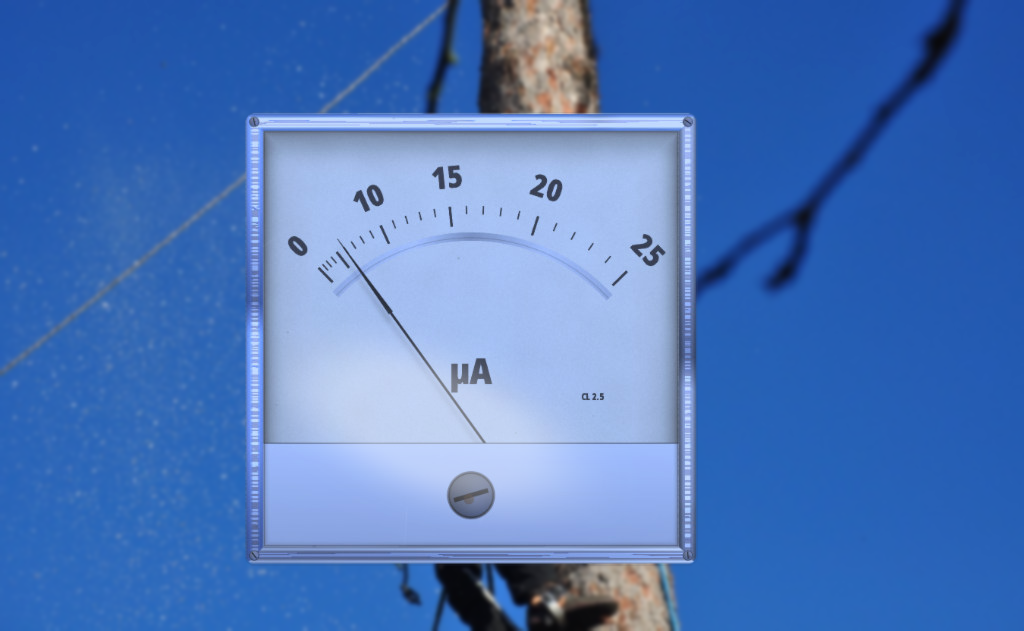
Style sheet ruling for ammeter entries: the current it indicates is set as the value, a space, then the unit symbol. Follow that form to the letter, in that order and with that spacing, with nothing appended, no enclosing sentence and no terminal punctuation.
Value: 6 µA
